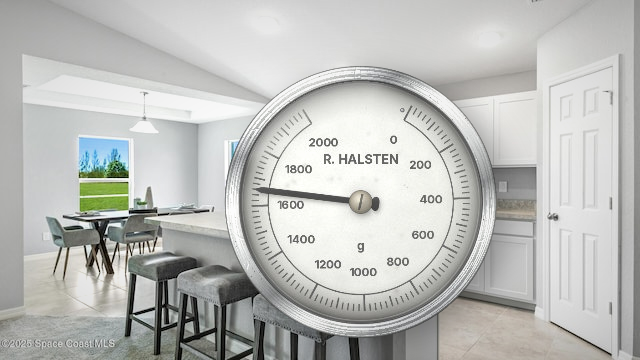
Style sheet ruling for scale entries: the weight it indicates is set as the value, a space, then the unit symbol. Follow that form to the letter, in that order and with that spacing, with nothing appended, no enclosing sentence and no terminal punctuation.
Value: 1660 g
